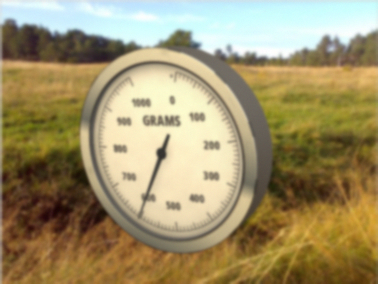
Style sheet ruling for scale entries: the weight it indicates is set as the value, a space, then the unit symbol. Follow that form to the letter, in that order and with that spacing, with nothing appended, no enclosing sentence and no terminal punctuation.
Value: 600 g
